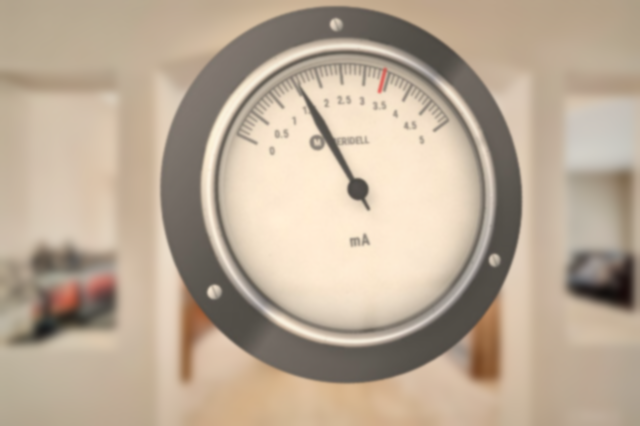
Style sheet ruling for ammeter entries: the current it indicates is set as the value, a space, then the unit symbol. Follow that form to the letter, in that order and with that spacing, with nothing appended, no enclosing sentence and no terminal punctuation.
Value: 1.5 mA
